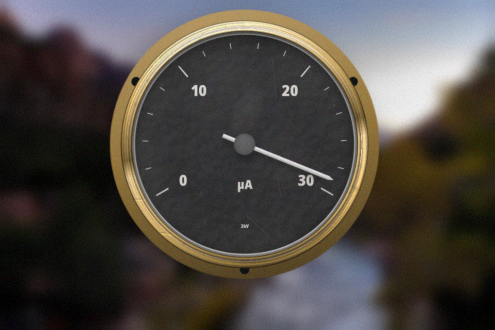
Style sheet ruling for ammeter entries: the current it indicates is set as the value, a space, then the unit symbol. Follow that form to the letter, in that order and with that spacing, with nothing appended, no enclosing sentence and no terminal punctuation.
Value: 29 µA
